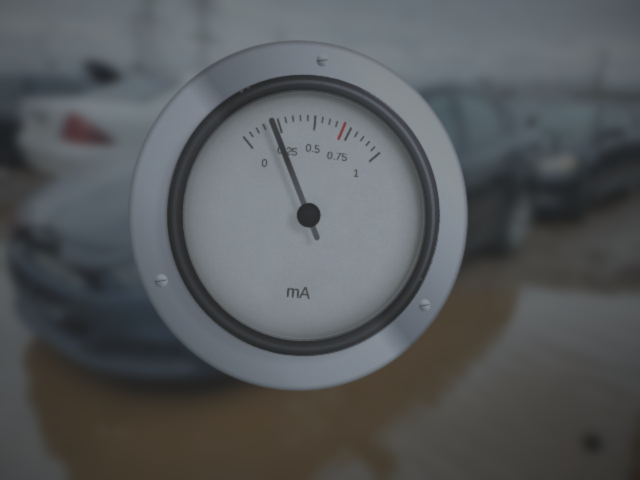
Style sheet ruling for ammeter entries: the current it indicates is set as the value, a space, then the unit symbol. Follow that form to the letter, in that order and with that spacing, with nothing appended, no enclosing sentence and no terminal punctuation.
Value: 0.2 mA
